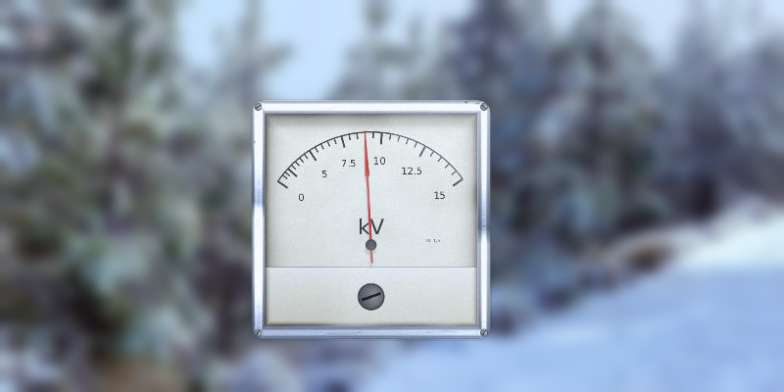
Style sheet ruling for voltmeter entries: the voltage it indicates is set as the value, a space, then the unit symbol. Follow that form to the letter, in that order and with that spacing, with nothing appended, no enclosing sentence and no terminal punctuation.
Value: 9 kV
